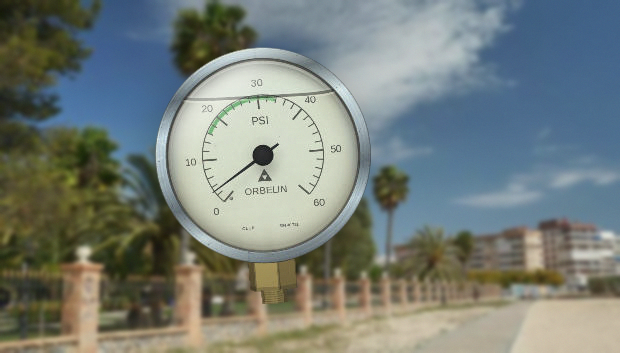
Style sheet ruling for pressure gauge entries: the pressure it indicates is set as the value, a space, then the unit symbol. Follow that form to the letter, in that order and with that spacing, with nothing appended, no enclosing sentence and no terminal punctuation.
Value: 3 psi
